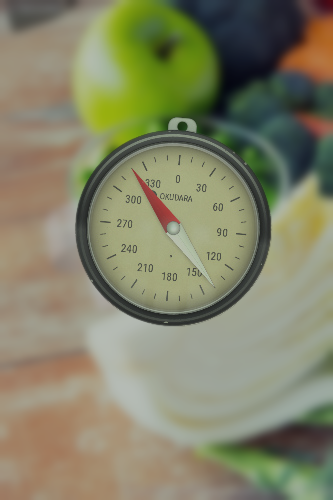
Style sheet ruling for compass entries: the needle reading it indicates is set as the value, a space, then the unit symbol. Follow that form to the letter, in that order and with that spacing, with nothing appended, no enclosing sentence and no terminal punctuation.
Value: 320 °
